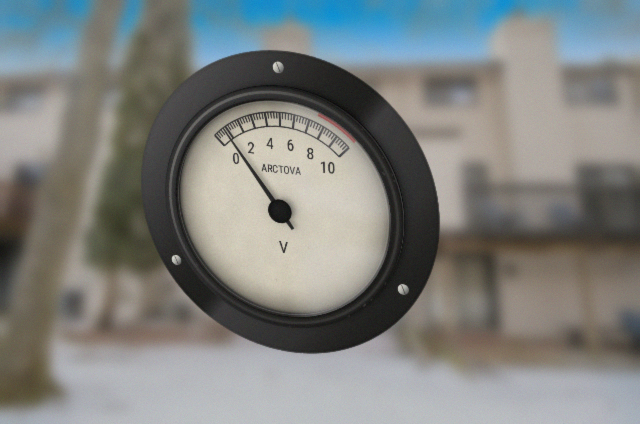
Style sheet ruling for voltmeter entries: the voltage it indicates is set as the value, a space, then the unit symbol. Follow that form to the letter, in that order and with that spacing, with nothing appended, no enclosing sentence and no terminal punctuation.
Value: 1 V
